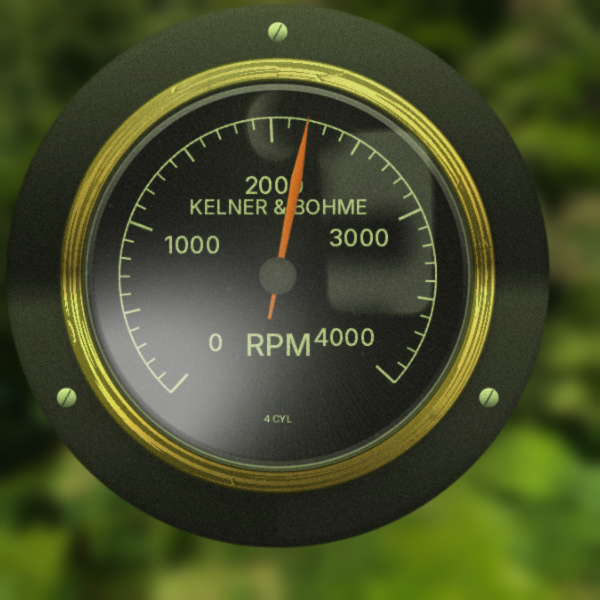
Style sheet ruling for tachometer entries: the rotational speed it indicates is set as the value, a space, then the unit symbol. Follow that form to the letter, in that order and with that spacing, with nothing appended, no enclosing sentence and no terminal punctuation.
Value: 2200 rpm
